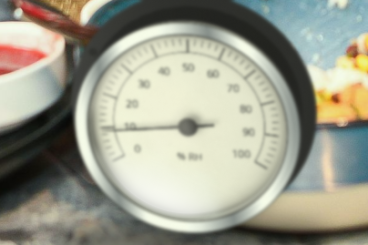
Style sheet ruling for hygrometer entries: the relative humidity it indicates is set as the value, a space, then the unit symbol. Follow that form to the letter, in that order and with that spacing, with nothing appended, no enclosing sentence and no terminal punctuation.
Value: 10 %
